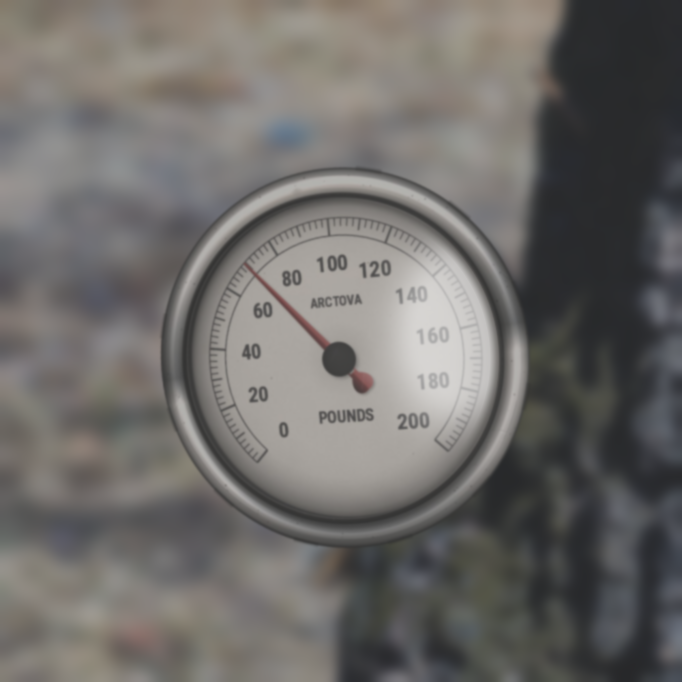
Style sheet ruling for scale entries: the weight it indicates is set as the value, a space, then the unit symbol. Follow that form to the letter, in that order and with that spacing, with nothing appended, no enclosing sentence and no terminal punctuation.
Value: 70 lb
